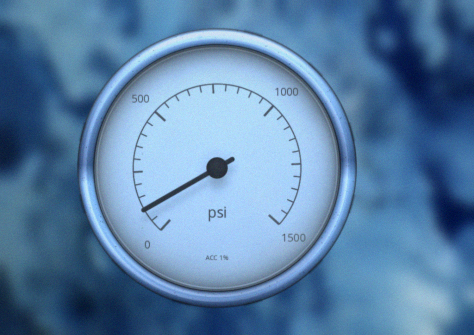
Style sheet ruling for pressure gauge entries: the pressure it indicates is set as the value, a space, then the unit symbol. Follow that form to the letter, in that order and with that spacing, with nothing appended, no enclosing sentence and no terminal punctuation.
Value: 100 psi
